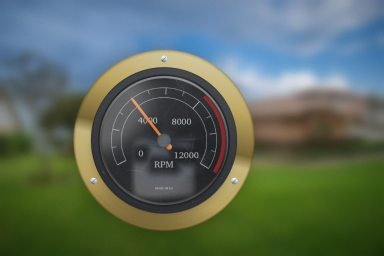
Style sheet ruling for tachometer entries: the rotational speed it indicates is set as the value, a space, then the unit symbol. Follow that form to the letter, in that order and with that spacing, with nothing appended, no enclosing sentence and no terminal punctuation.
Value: 4000 rpm
